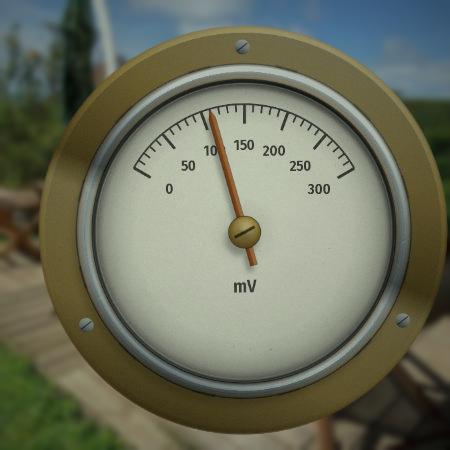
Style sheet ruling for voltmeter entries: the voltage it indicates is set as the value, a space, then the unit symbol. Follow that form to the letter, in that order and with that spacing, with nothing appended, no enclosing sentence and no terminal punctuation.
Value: 110 mV
